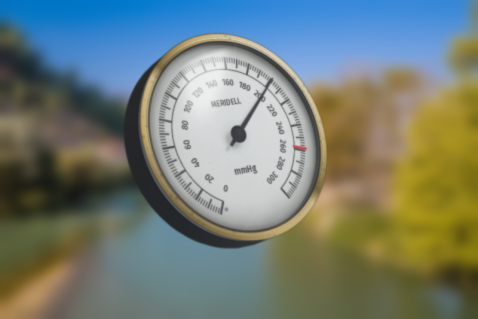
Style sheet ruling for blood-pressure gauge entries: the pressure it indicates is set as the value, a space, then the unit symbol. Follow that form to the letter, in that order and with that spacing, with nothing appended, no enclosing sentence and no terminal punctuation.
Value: 200 mmHg
